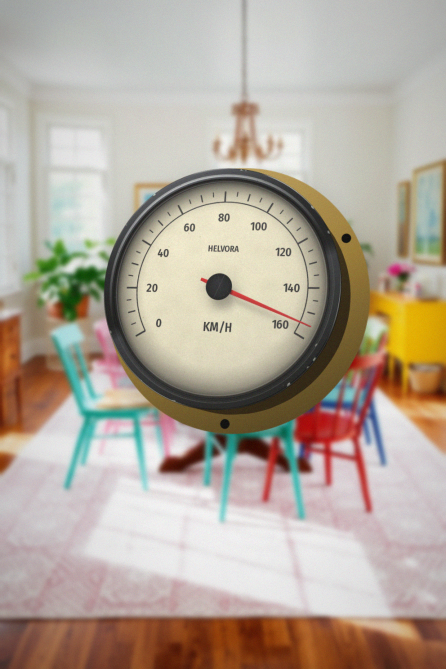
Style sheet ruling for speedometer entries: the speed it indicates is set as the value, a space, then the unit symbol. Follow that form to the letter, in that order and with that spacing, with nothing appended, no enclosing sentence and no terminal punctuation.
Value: 155 km/h
